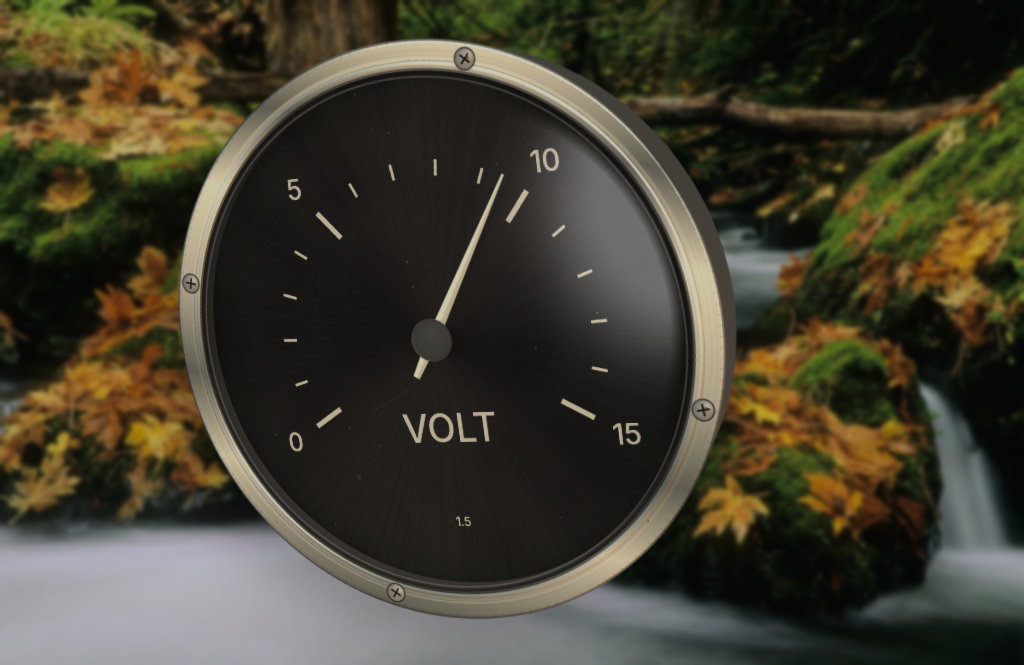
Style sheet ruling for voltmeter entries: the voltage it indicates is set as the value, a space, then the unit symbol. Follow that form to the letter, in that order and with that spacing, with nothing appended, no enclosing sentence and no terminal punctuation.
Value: 9.5 V
